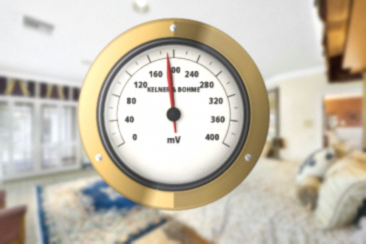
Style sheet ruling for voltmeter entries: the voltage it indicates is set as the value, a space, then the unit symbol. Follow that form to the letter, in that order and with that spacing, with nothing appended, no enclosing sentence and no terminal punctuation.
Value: 190 mV
